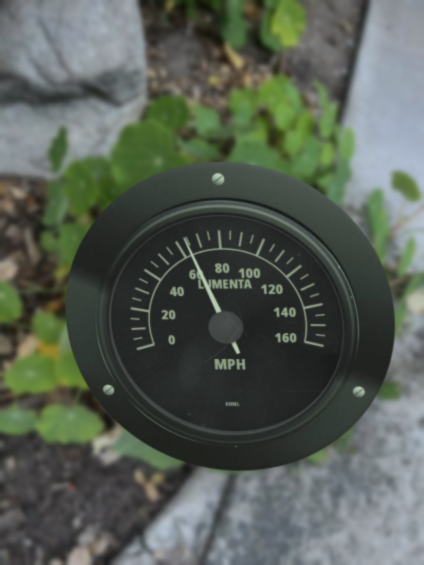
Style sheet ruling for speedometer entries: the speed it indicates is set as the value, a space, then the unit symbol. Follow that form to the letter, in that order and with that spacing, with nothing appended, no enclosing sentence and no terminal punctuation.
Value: 65 mph
